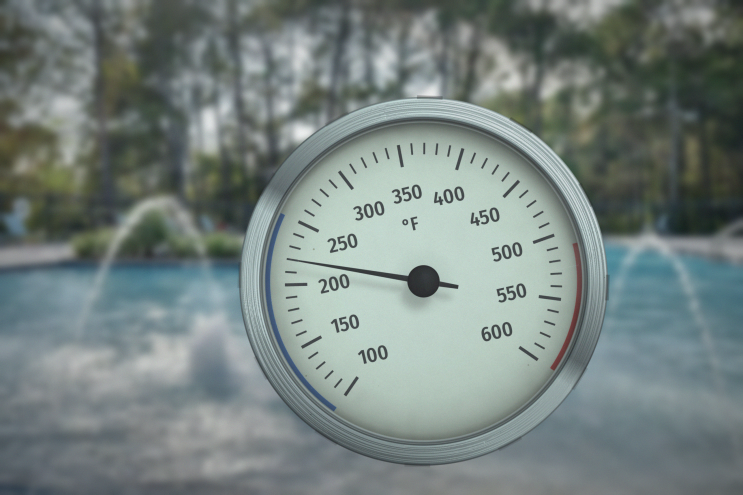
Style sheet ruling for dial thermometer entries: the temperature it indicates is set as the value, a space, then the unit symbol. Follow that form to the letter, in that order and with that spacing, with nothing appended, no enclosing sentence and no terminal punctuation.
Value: 220 °F
